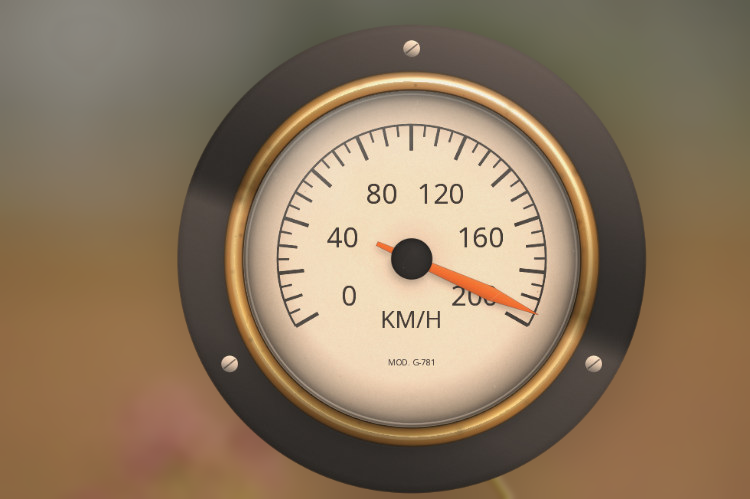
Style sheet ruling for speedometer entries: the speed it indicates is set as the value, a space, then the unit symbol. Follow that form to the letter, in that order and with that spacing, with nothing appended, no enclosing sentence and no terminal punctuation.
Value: 195 km/h
